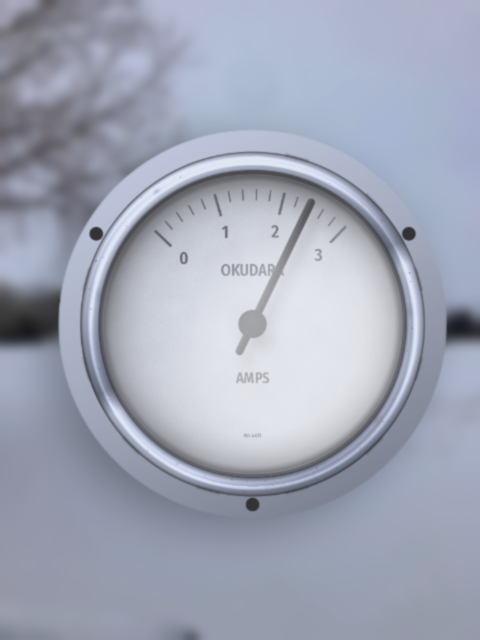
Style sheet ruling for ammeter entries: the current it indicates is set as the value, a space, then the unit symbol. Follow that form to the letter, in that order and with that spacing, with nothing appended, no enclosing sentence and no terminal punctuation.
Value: 2.4 A
